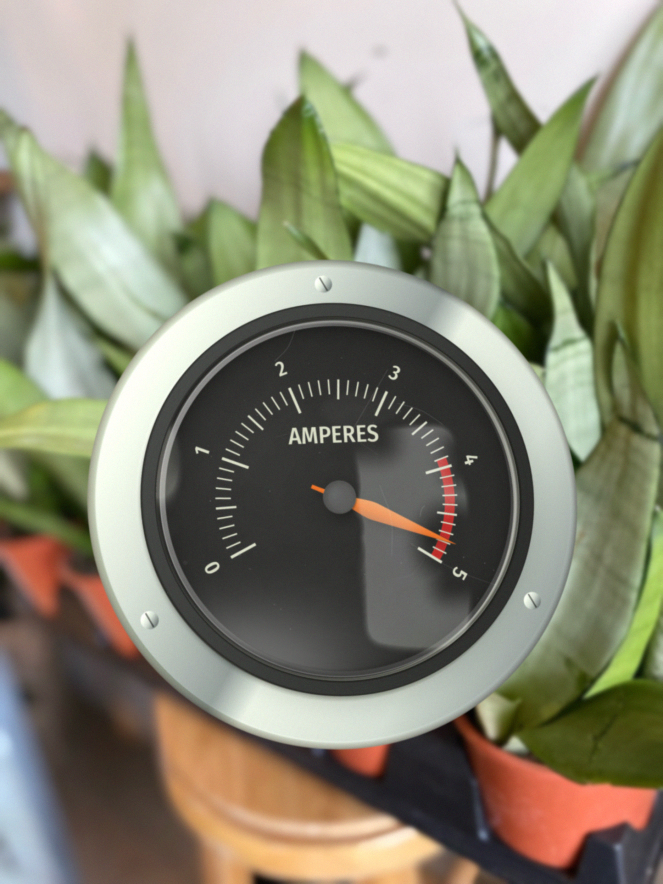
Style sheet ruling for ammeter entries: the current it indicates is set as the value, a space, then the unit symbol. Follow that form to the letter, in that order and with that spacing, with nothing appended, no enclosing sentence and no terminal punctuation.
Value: 4.8 A
